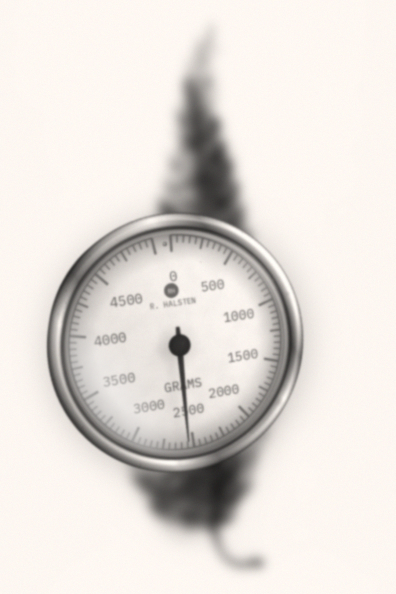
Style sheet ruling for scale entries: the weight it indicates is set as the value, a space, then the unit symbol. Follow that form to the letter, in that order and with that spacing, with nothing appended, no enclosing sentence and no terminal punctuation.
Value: 2550 g
